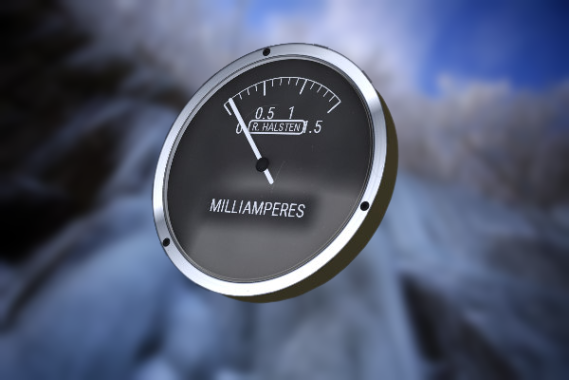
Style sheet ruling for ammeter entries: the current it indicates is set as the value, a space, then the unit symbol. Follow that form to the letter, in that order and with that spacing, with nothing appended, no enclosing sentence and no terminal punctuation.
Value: 0.1 mA
